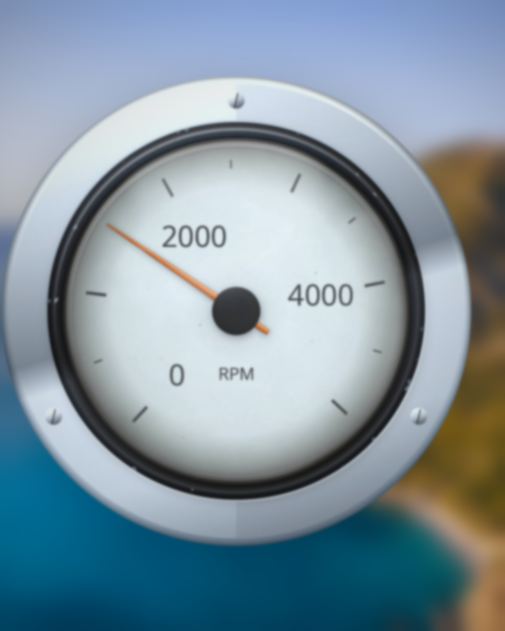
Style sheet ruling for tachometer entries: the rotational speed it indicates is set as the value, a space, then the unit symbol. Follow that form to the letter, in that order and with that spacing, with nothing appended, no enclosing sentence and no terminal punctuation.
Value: 1500 rpm
